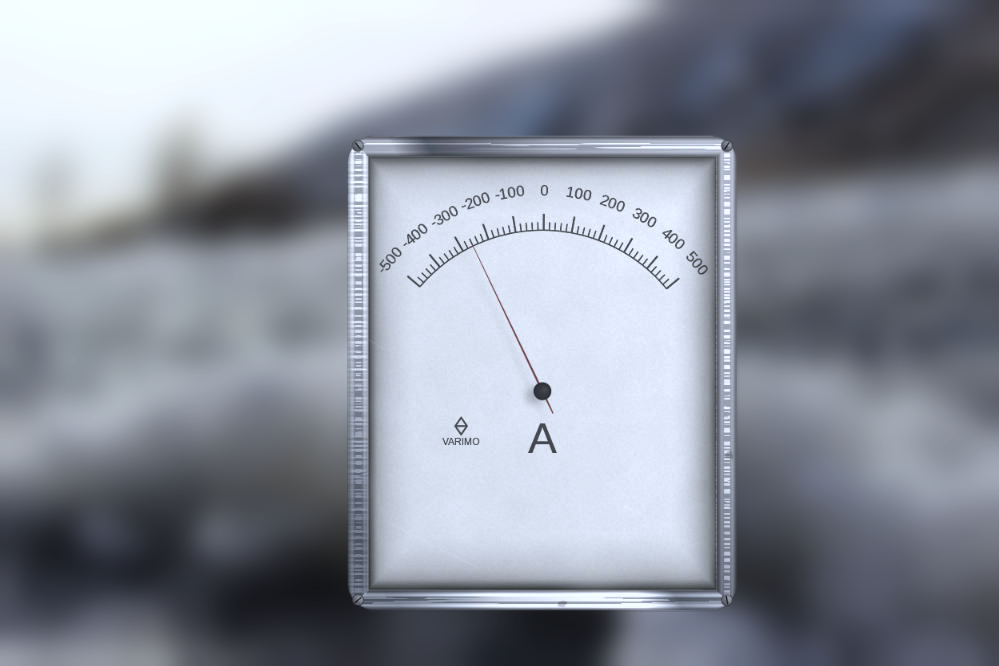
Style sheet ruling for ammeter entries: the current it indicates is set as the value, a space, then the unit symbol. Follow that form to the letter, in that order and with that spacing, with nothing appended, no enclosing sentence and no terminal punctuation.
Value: -260 A
